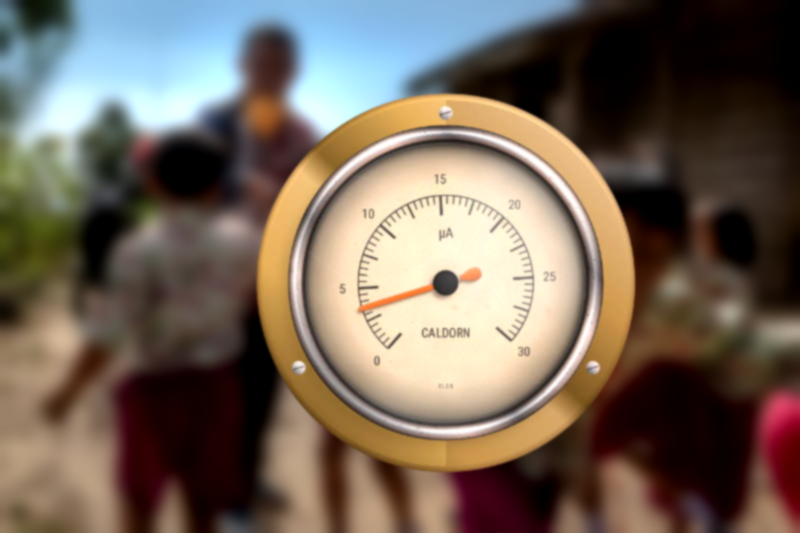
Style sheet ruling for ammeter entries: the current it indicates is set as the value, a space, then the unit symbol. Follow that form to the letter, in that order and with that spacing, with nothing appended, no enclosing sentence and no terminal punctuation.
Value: 3.5 µA
